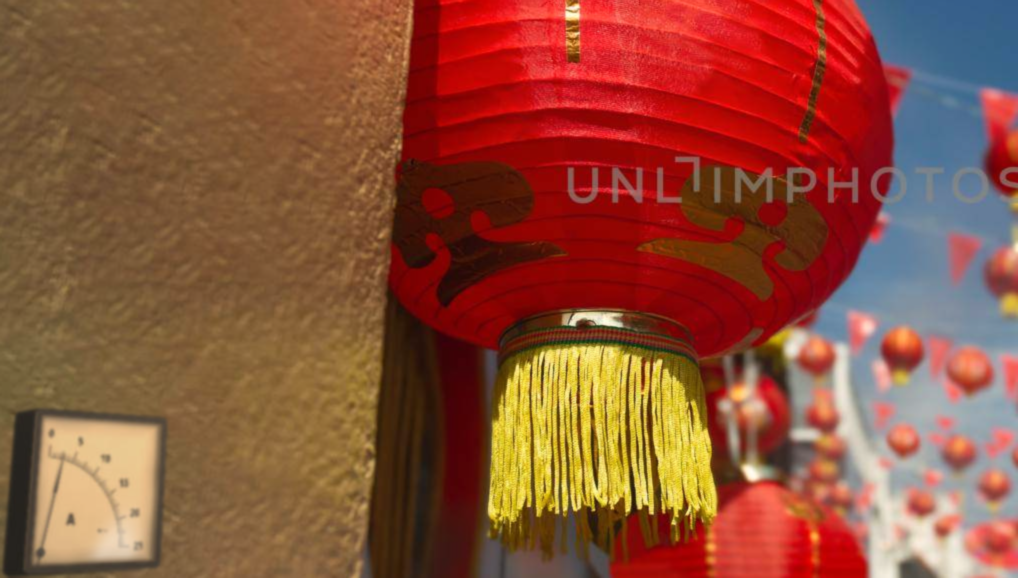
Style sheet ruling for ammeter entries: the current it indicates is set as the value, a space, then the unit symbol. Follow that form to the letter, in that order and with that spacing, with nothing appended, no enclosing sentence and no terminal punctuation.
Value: 2.5 A
